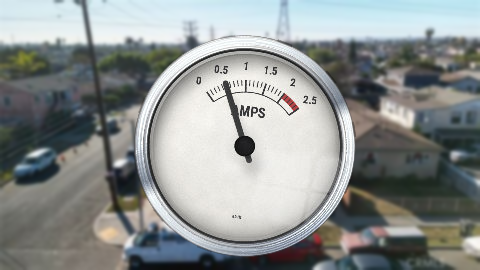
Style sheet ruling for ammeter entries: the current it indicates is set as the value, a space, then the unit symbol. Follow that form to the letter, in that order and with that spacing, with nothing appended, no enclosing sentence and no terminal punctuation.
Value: 0.5 A
